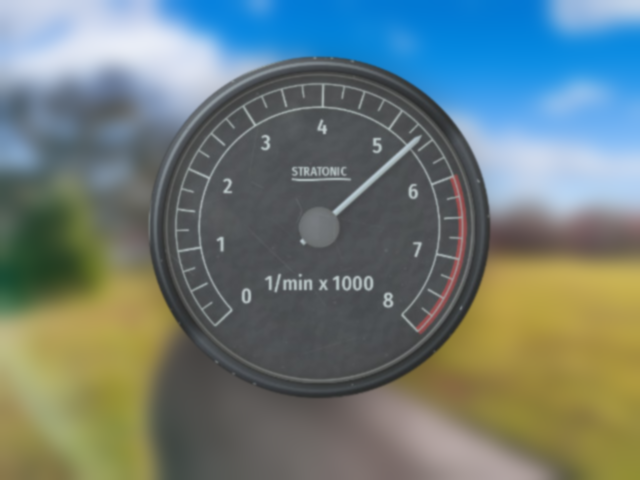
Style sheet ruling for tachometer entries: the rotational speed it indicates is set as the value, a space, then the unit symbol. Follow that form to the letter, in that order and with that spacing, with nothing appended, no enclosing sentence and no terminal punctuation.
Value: 5375 rpm
